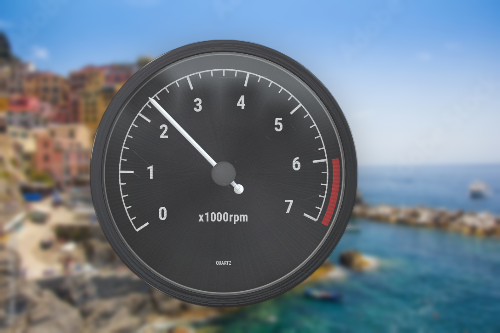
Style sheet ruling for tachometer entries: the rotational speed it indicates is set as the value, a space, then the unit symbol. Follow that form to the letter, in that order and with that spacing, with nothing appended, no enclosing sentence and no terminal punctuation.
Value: 2300 rpm
